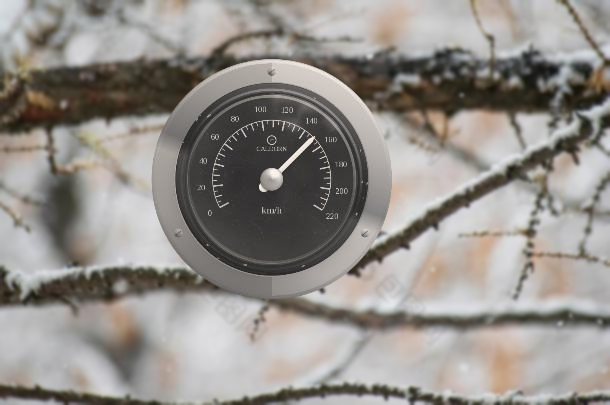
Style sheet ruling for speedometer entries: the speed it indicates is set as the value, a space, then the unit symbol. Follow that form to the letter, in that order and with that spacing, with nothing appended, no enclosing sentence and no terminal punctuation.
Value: 150 km/h
